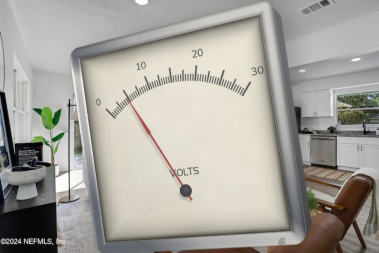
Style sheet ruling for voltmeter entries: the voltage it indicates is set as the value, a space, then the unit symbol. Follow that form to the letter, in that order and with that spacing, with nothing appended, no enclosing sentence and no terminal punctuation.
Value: 5 V
